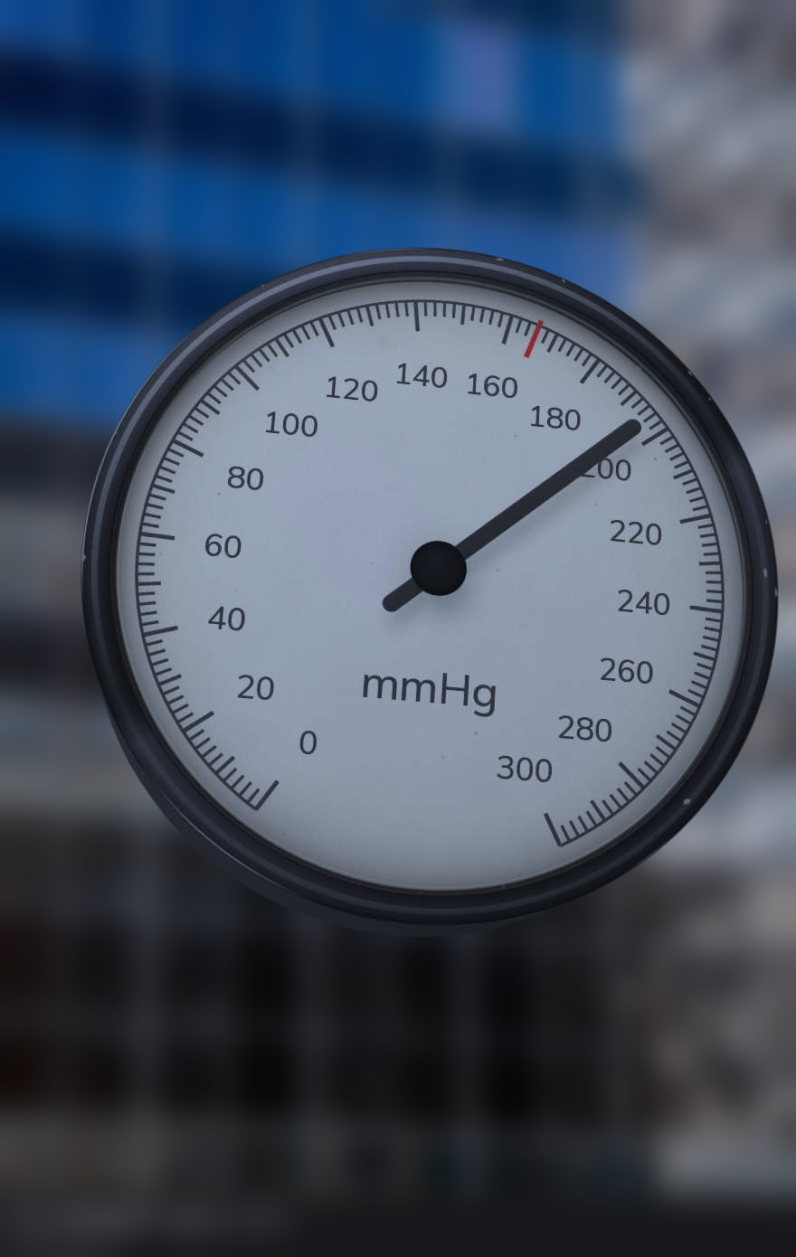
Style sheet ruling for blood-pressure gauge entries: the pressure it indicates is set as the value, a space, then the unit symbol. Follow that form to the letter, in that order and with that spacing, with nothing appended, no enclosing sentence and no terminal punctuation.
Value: 196 mmHg
